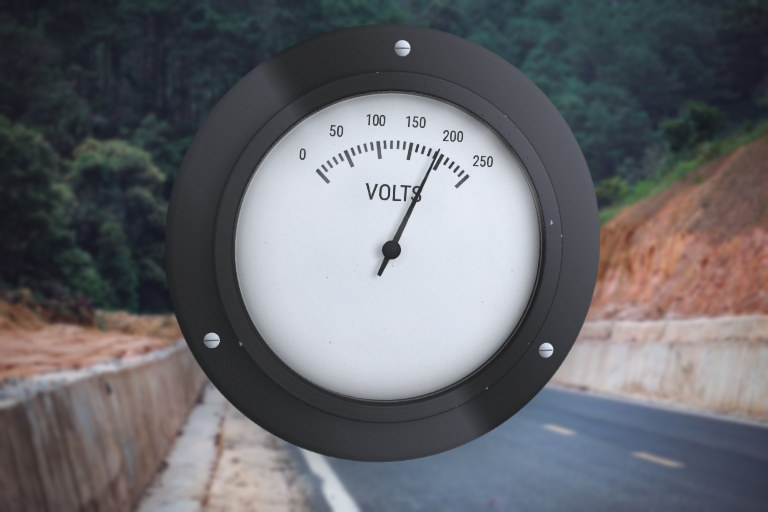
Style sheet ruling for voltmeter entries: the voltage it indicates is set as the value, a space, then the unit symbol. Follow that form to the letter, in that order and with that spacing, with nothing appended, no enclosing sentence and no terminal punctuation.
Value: 190 V
